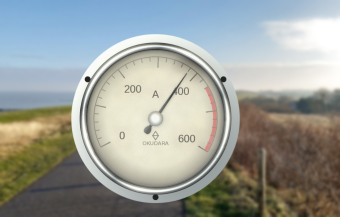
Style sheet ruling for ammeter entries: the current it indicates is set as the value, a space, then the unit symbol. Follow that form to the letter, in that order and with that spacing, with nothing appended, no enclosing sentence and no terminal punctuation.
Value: 380 A
